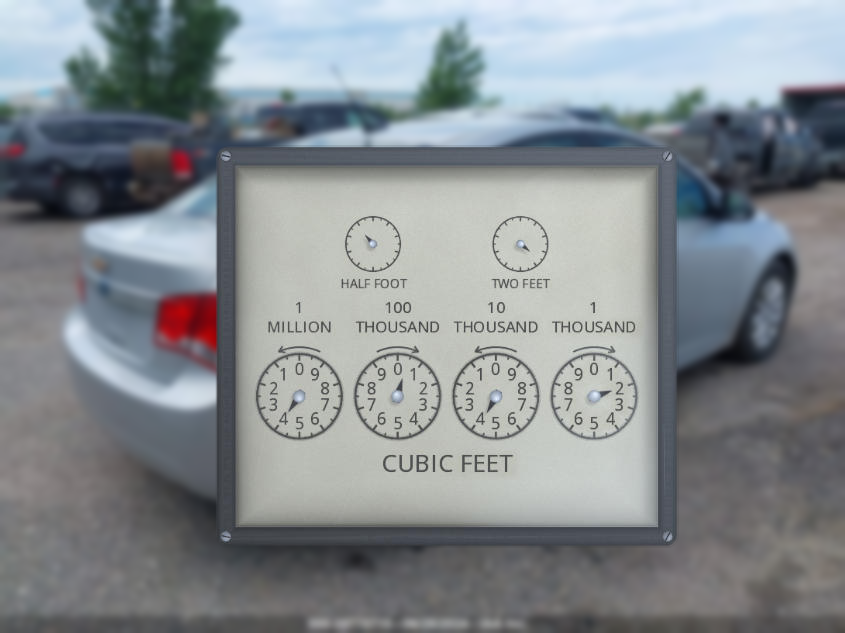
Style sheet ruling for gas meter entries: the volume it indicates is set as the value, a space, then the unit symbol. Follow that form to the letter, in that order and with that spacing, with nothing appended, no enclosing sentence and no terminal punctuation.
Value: 404200 ft³
